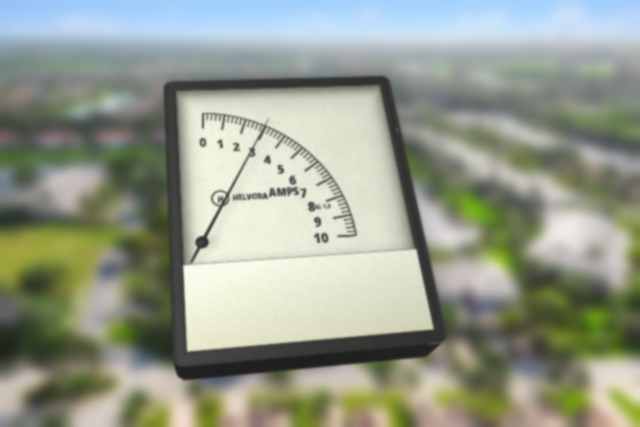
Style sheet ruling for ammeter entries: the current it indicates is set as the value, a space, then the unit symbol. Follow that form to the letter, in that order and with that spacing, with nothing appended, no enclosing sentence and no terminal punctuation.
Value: 3 A
